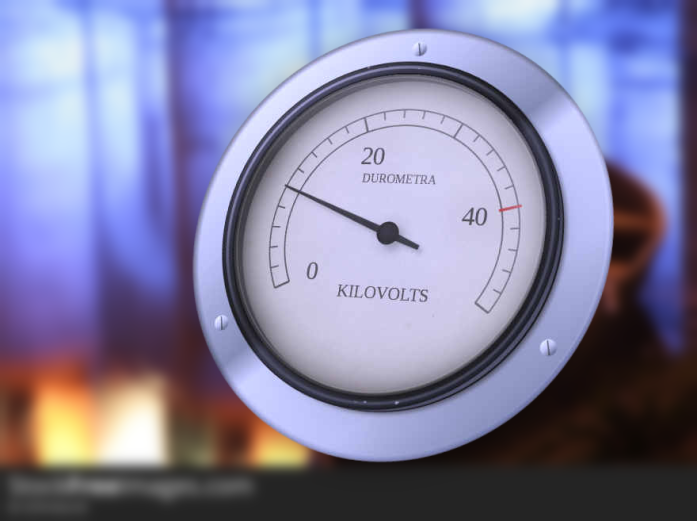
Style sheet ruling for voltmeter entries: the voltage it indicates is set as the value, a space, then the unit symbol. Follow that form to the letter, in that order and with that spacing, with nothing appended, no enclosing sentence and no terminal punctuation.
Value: 10 kV
